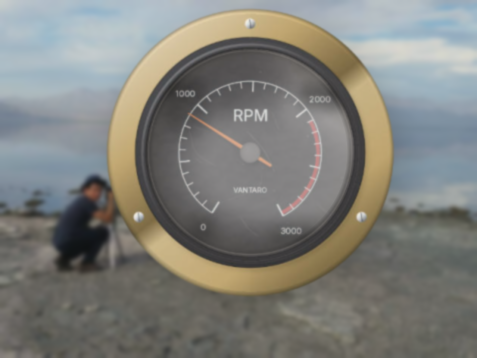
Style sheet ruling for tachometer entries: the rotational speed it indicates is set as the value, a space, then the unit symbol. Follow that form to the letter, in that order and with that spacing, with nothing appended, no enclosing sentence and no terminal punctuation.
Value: 900 rpm
